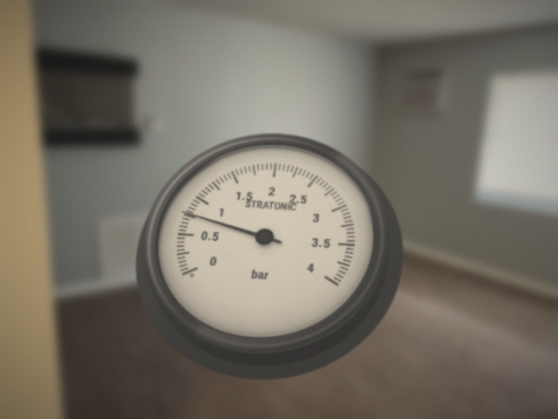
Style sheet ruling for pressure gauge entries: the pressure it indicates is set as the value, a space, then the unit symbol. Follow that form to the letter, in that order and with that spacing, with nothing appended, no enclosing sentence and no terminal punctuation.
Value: 0.75 bar
